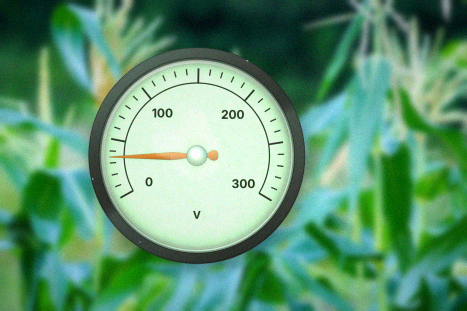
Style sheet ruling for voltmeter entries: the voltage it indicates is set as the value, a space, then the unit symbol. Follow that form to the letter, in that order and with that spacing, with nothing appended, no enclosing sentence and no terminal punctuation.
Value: 35 V
